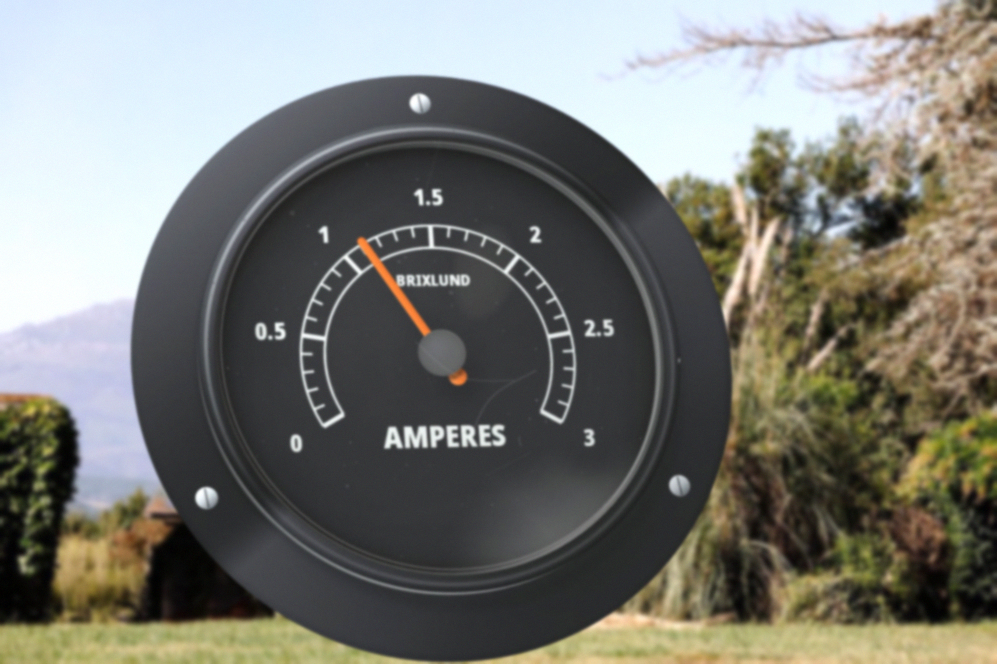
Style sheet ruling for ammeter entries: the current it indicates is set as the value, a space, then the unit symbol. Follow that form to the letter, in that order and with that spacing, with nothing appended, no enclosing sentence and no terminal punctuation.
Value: 1.1 A
